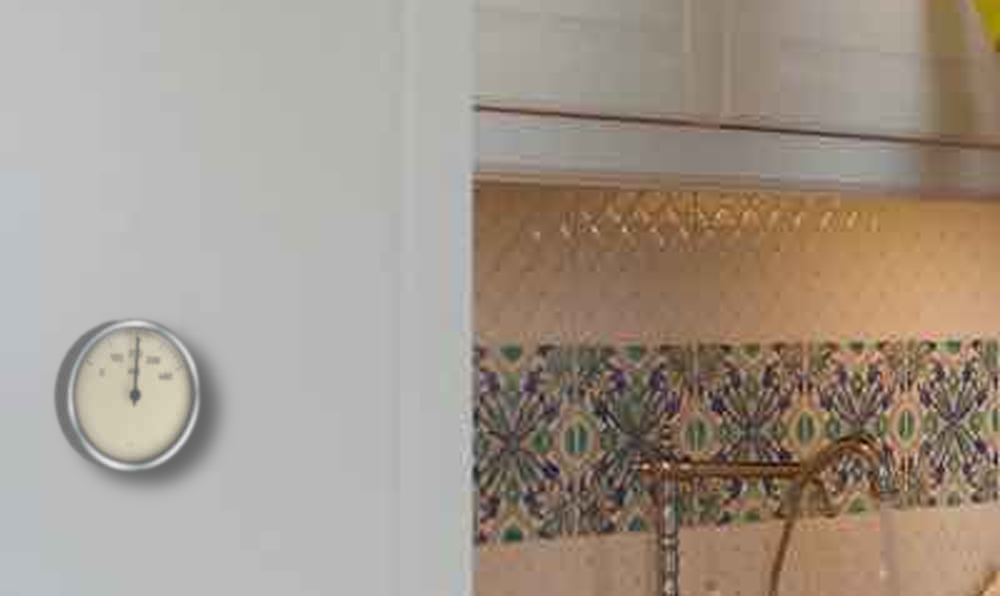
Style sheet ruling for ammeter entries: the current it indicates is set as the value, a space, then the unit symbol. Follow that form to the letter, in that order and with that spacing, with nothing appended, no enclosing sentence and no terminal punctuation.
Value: 200 mA
